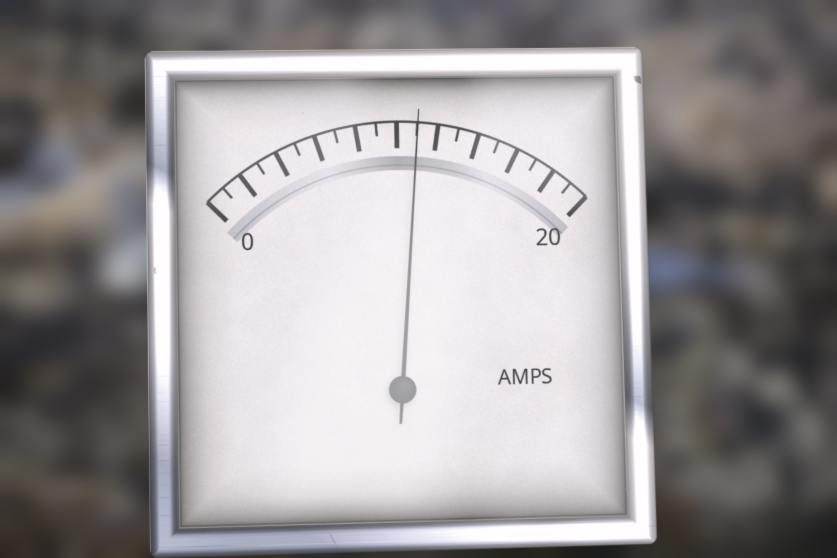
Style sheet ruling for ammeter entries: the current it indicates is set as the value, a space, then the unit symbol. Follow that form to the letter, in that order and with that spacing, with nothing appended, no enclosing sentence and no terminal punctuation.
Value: 11 A
